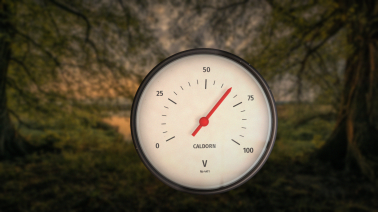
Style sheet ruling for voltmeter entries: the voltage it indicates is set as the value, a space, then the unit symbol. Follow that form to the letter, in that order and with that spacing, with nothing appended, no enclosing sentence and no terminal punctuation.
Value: 65 V
